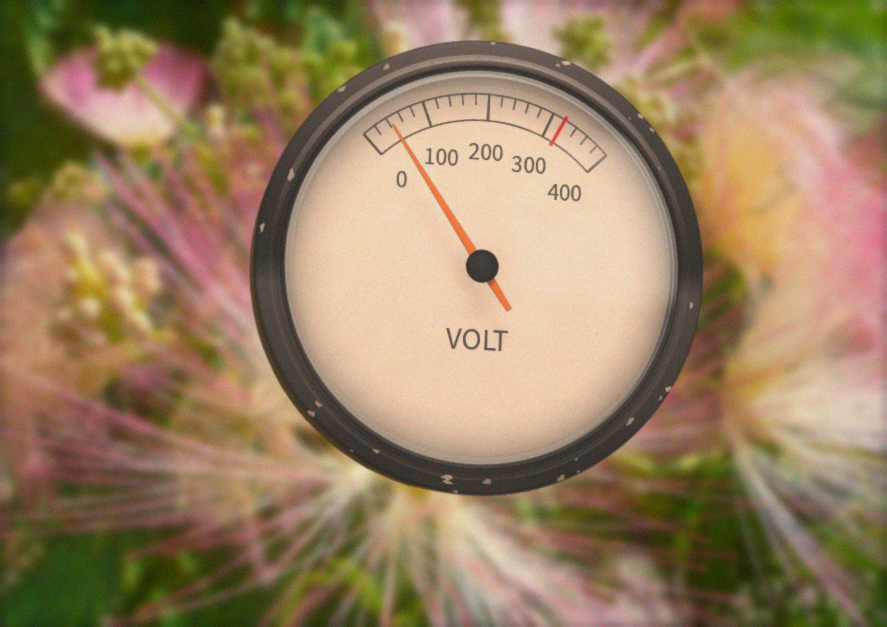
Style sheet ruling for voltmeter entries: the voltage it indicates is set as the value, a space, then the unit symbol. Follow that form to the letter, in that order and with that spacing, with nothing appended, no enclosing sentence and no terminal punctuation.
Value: 40 V
